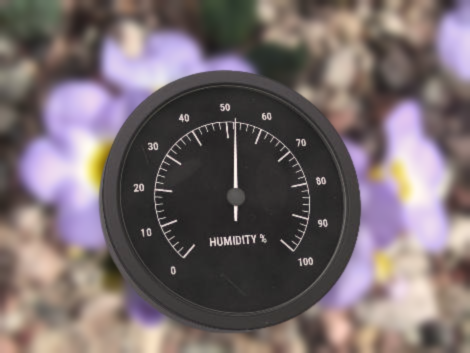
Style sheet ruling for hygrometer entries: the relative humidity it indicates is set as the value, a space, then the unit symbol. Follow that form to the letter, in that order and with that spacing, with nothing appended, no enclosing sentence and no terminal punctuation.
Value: 52 %
